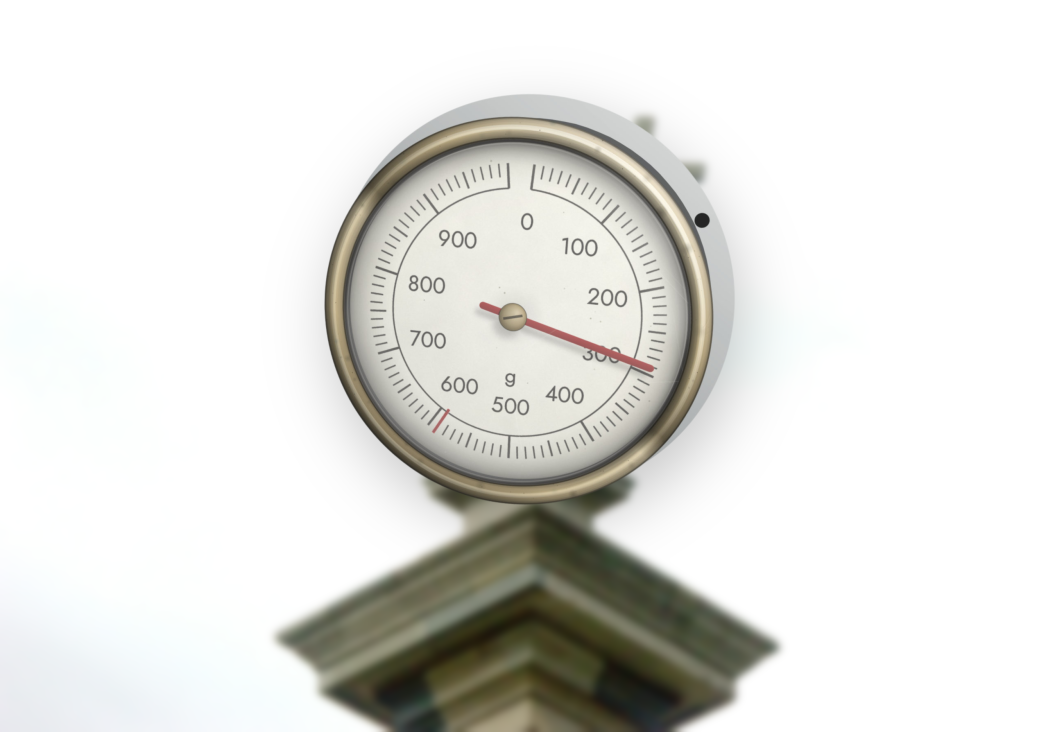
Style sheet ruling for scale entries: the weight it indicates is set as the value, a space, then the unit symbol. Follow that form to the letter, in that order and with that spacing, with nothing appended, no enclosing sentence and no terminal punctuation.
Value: 290 g
